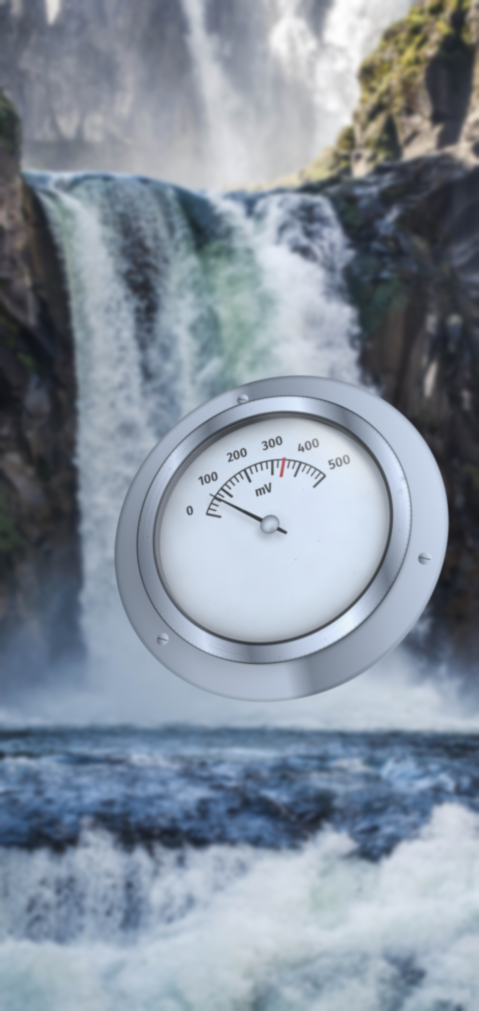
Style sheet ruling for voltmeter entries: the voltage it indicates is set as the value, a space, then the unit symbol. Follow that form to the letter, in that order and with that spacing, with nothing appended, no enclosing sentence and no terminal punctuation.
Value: 60 mV
